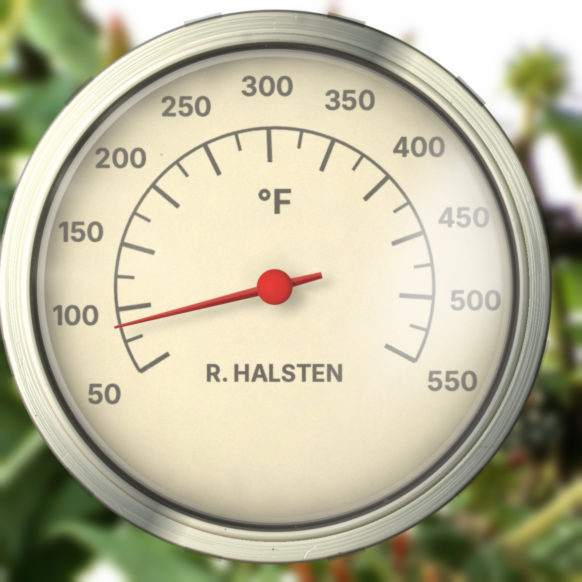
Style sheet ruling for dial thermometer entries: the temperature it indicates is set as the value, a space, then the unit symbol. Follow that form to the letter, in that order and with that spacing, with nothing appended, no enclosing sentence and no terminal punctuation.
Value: 87.5 °F
